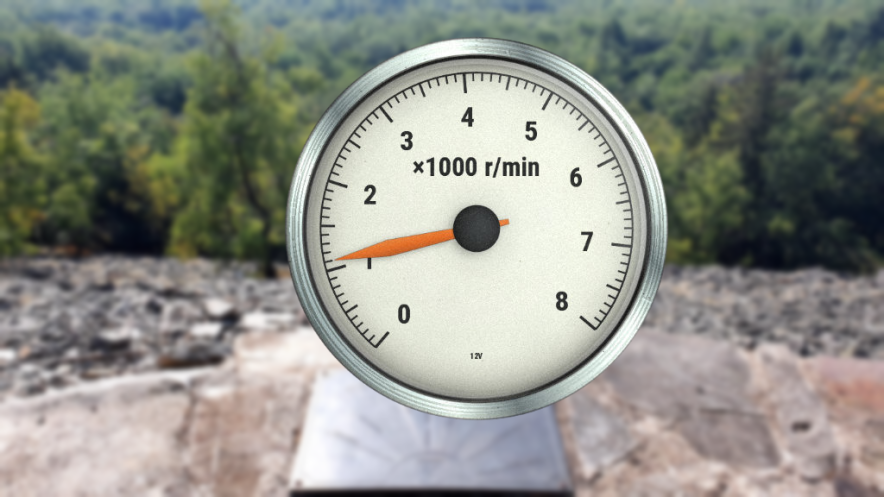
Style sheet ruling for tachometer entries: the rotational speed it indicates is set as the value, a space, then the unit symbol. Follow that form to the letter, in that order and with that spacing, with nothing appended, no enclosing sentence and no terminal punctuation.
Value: 1100 rpm
